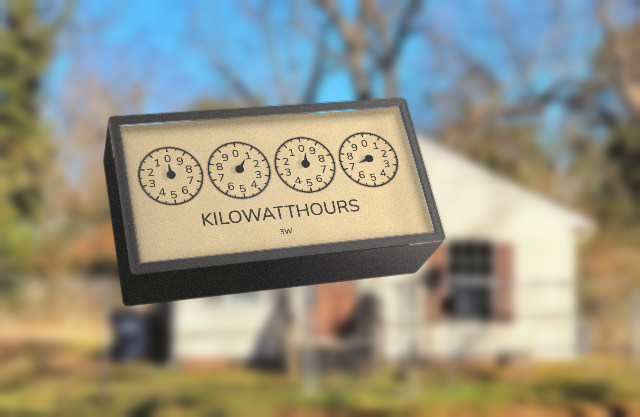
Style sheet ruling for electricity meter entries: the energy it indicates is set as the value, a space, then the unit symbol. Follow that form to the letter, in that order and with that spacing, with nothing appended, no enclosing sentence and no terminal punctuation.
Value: 97 kWh
